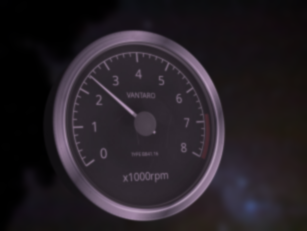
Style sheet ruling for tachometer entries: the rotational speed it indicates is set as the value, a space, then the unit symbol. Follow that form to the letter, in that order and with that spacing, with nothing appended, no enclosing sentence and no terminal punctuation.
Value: 2400 rpm
